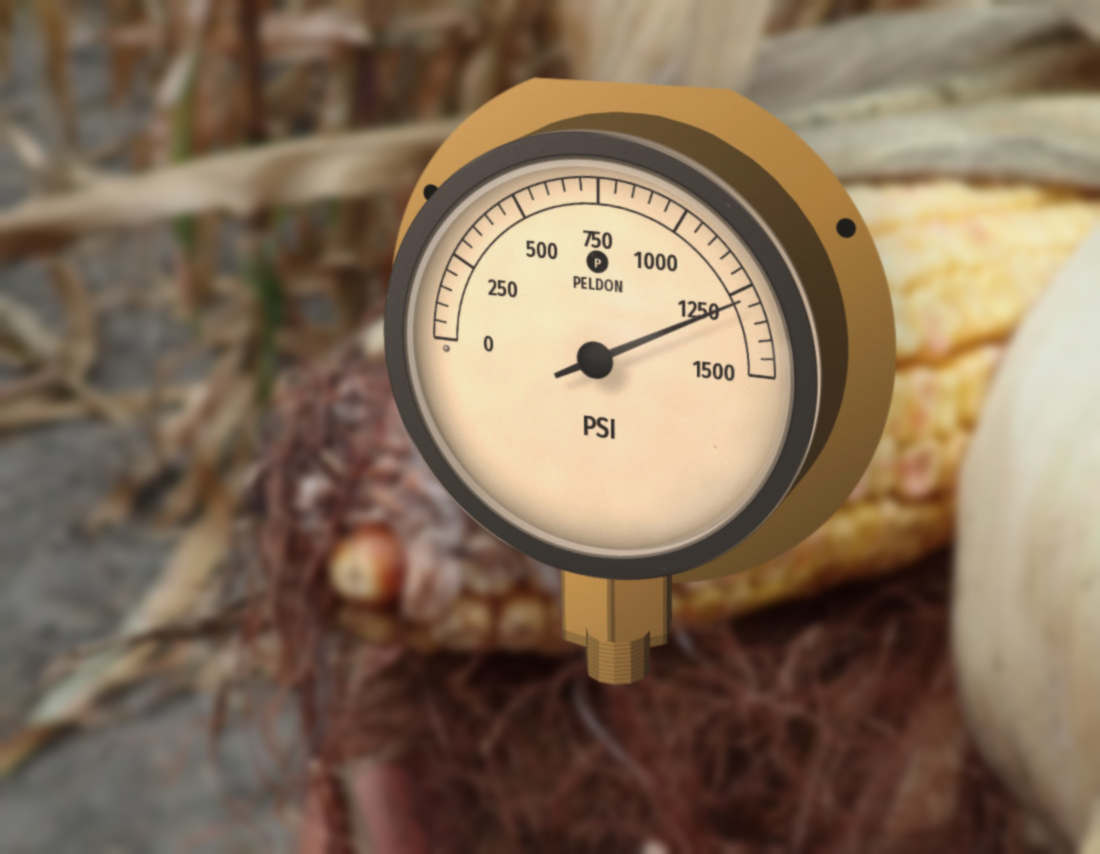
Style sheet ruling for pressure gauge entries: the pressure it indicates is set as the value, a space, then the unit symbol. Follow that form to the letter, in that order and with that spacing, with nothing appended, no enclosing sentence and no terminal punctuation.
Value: 1275 psi
